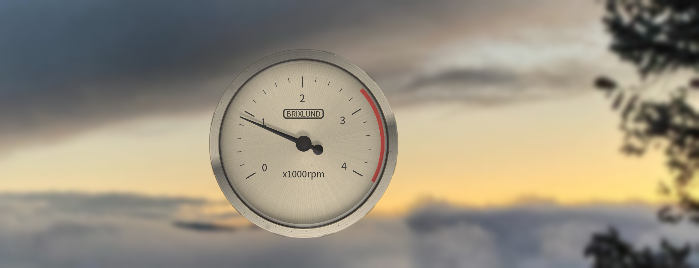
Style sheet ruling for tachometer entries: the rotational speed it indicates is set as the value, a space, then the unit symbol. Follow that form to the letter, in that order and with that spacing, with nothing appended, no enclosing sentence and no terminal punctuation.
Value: 900 rpm
